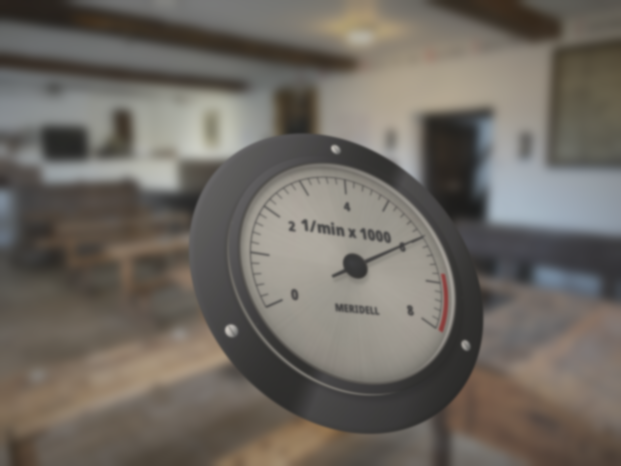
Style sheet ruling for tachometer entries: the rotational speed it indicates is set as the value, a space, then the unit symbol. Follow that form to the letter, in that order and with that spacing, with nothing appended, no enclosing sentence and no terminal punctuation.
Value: 6000 rpm
